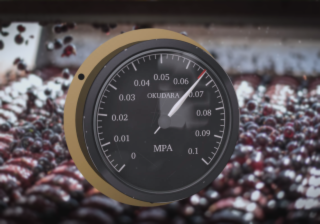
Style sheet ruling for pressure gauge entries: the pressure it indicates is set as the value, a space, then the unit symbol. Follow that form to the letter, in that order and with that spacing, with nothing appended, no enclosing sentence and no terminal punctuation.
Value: 0.066 MPa
